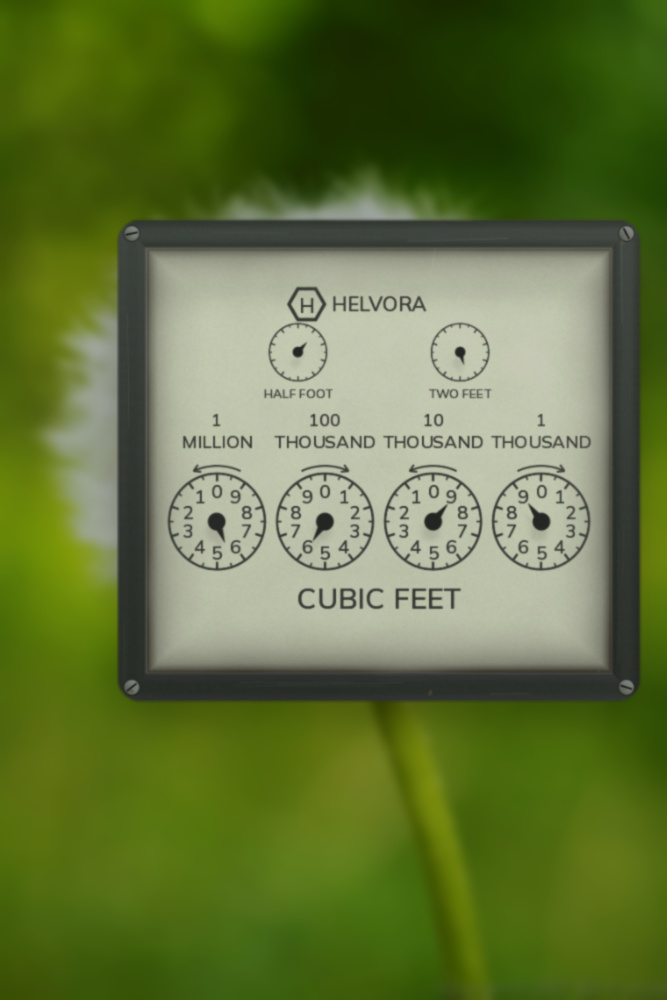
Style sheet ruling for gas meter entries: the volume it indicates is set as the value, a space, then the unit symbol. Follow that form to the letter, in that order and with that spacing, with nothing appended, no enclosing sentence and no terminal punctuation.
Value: 558900 ft³
